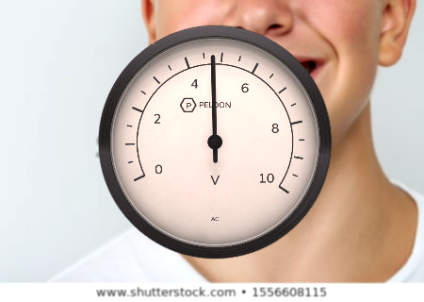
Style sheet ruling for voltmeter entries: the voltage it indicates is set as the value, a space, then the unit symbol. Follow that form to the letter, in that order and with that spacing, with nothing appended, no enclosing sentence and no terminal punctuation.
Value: 4.75 V
